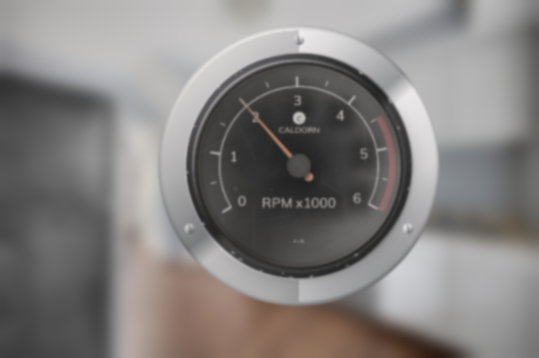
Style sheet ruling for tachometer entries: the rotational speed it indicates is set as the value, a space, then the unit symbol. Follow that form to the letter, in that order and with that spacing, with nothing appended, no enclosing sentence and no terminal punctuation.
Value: 2000 rpm
